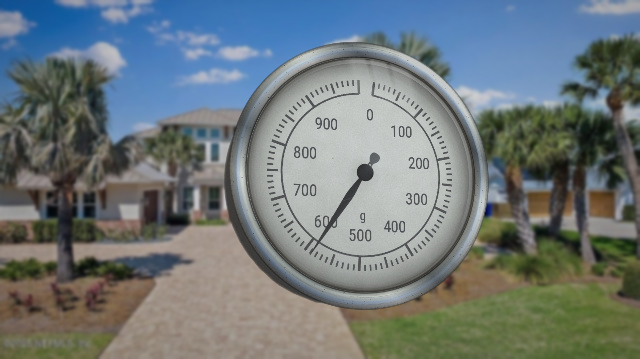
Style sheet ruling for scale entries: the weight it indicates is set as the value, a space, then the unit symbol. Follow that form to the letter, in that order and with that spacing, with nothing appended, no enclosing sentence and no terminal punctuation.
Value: 590 g
